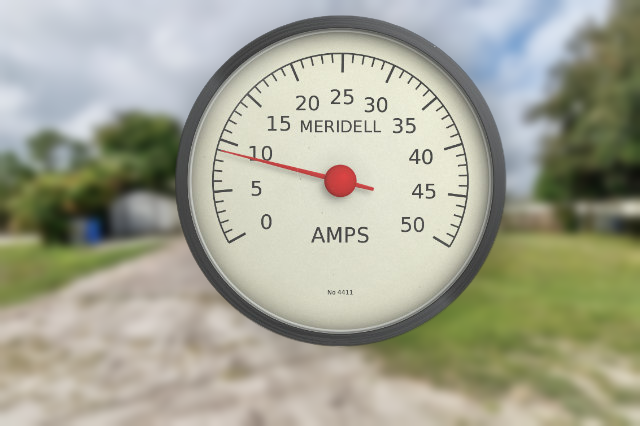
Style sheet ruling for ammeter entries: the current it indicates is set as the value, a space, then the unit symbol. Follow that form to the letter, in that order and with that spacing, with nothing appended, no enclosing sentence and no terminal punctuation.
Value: 9 A
